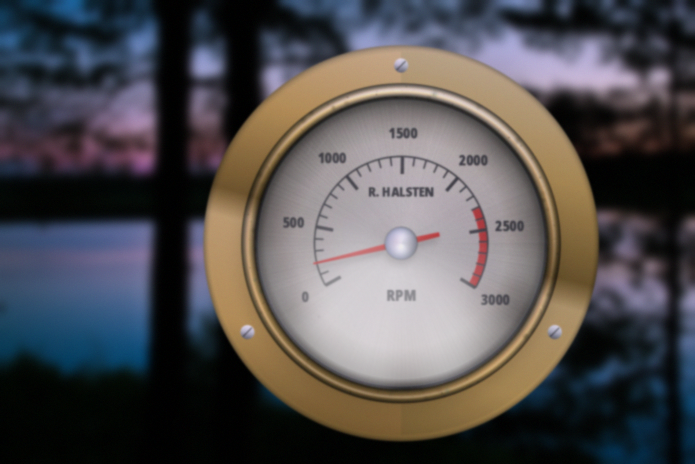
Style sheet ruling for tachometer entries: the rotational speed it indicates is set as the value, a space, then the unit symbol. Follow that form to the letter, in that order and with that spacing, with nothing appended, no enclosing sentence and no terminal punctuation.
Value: 200 rpm
